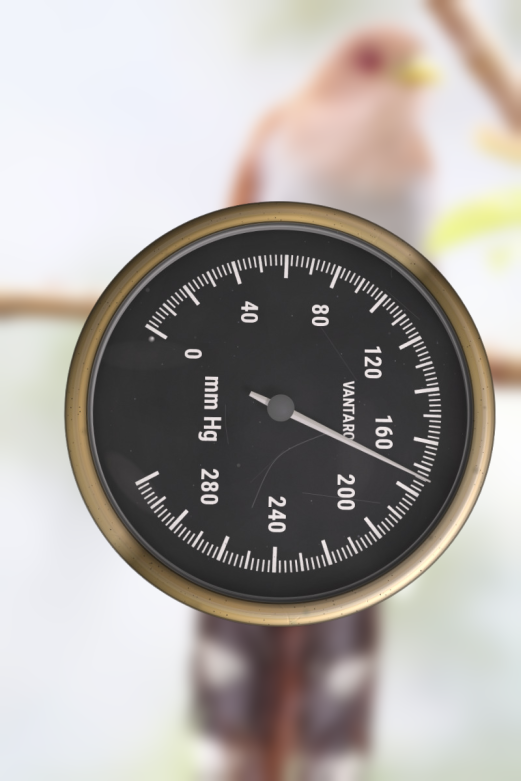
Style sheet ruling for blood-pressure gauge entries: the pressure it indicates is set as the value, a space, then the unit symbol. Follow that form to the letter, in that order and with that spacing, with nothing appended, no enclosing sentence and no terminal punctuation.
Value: 174 mmHg
